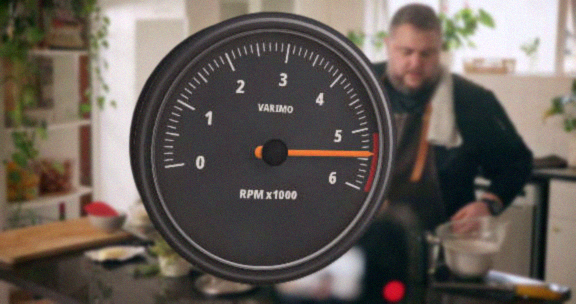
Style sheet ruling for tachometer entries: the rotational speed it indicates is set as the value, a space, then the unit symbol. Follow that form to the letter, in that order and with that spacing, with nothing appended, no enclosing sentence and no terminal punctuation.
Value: 5400 rpm
